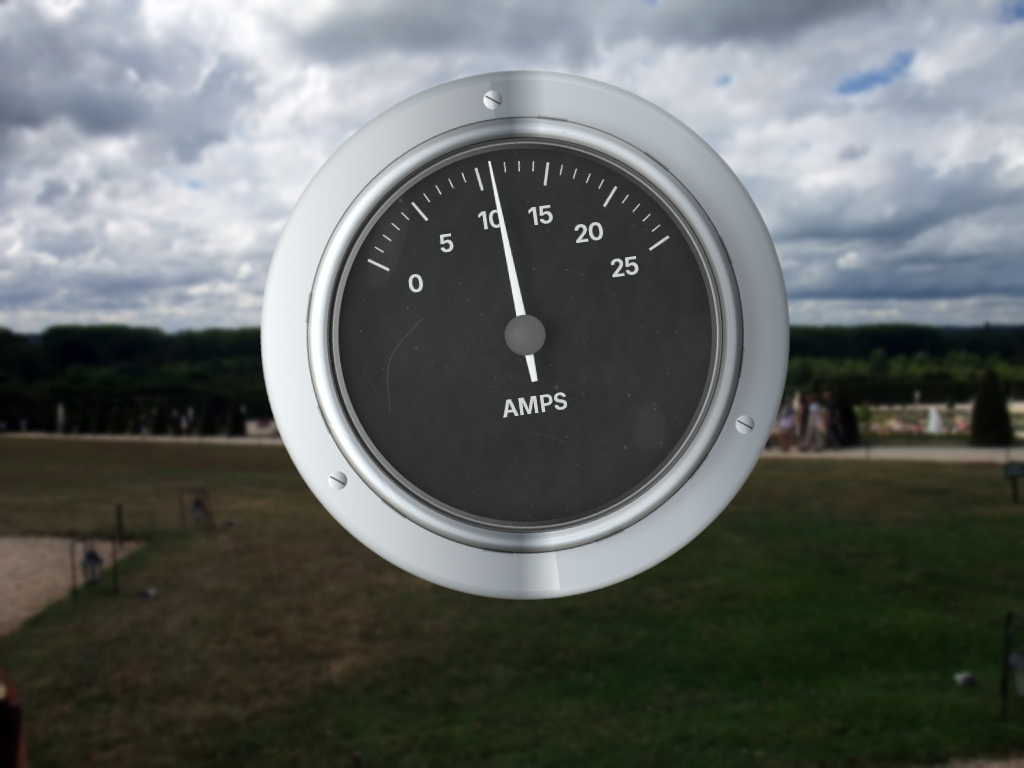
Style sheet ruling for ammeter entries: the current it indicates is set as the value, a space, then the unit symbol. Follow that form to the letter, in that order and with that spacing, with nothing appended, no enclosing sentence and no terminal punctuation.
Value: 11 A
